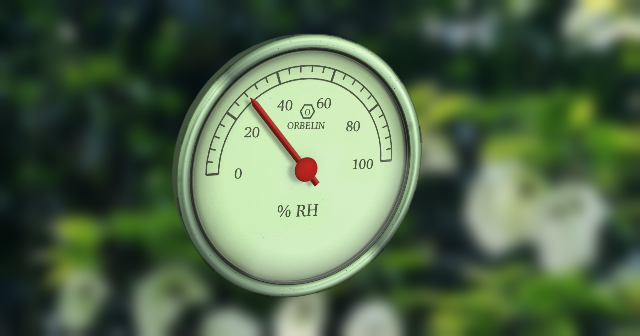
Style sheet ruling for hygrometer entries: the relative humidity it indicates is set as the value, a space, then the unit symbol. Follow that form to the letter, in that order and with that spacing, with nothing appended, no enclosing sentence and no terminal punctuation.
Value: 28 %
